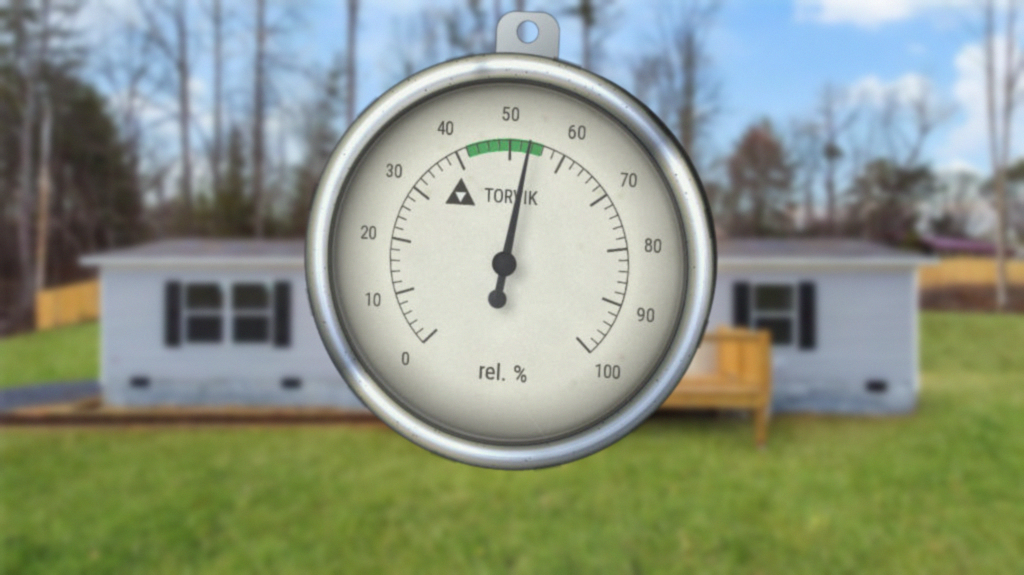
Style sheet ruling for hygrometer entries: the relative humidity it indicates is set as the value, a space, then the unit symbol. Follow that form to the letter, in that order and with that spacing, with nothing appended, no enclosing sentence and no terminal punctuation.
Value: 54 %
